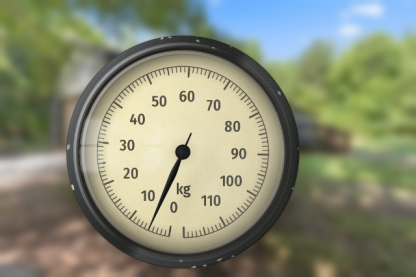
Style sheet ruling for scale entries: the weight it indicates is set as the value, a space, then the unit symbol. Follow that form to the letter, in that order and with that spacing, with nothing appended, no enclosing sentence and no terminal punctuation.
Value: 5 kg
